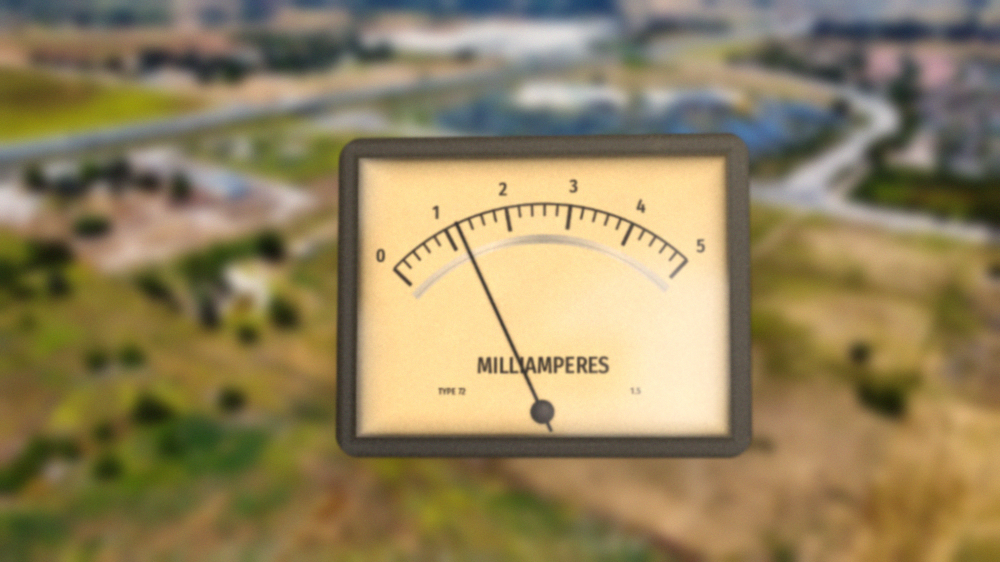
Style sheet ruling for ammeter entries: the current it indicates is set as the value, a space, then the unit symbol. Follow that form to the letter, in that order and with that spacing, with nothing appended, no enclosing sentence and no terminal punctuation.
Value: 1.2 mA
